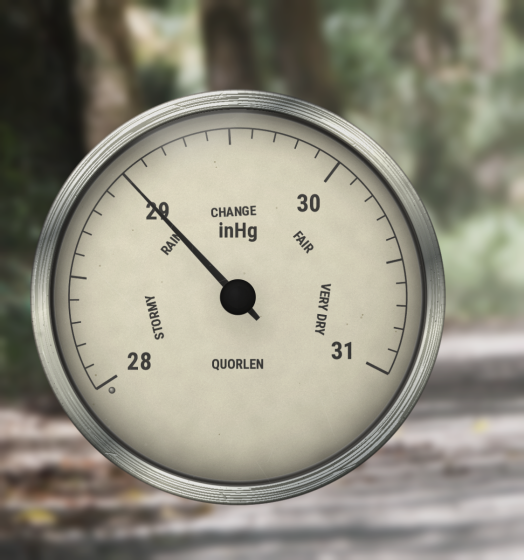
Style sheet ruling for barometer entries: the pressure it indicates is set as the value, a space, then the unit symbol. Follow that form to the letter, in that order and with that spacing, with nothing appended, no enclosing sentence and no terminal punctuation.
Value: 29 inHg
